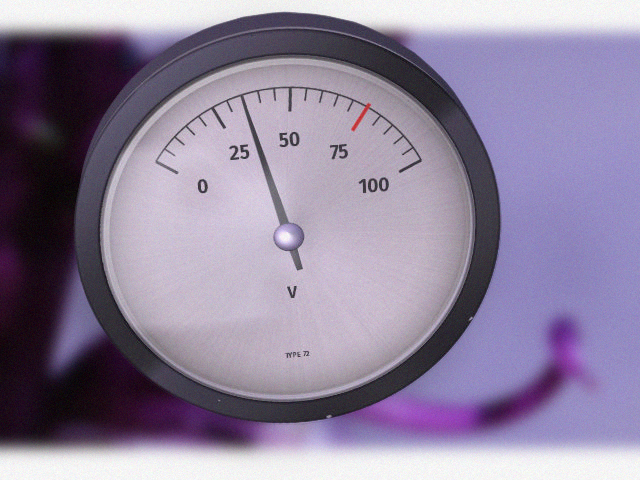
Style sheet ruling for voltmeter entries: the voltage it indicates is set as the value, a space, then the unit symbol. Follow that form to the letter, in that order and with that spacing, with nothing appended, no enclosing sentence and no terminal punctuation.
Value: 35 V
